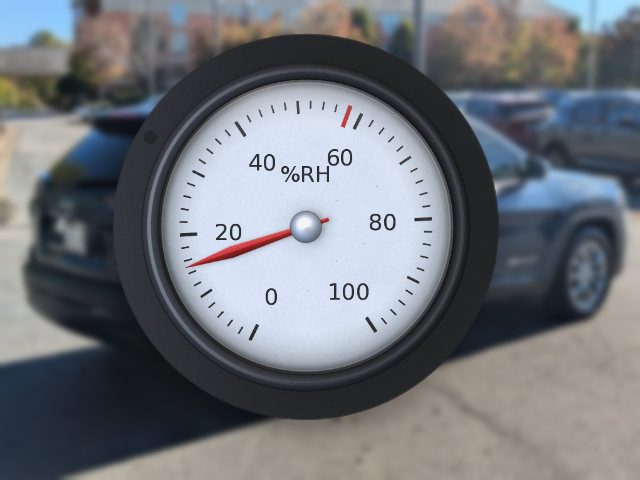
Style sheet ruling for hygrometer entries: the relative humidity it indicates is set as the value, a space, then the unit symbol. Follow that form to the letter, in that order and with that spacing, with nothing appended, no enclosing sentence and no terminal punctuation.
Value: 15 %
